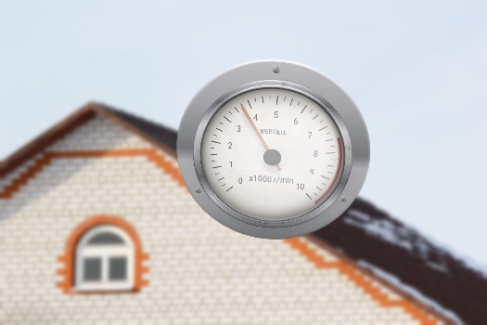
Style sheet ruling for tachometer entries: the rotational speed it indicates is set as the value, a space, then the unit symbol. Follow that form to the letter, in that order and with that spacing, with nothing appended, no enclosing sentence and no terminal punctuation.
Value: 3750 rpm
